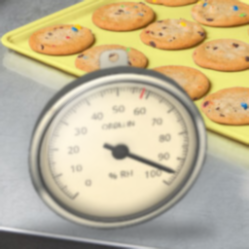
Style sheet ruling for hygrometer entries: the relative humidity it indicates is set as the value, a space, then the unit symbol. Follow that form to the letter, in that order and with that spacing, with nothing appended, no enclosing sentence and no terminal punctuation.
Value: 95 %
